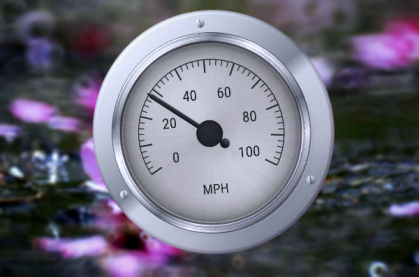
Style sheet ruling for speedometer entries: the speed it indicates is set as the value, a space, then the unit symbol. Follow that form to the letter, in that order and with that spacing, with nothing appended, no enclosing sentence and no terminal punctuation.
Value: 28 mph
